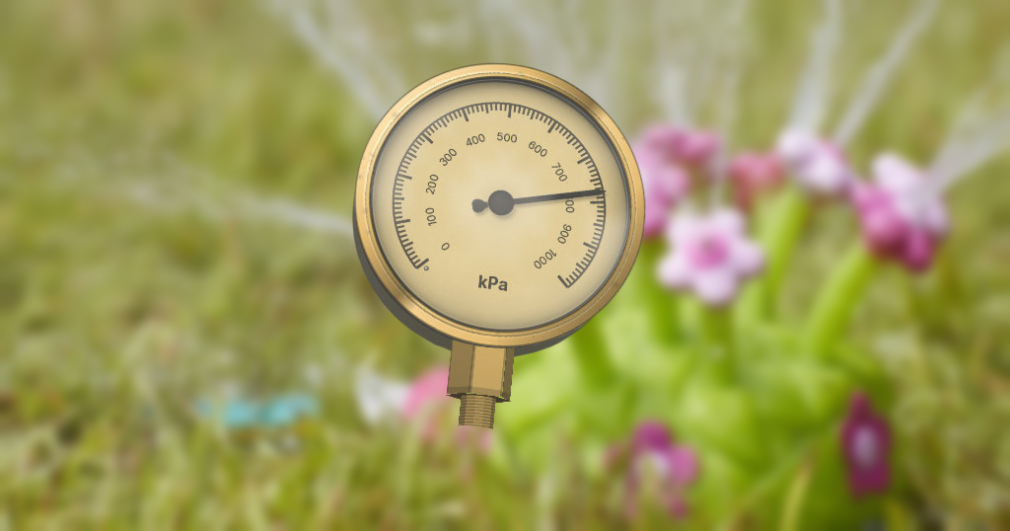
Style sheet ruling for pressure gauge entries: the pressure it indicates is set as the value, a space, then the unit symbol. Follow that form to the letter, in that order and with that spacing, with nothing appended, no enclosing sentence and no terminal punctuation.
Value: 780 kPa
